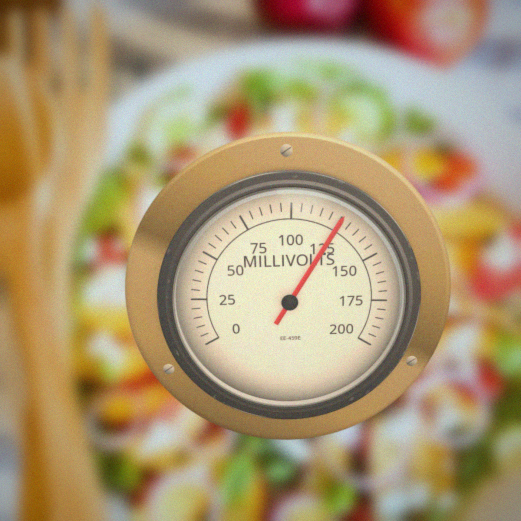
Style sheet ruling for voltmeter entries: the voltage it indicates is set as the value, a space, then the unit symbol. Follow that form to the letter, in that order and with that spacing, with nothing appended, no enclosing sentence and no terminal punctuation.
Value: 125 mV
